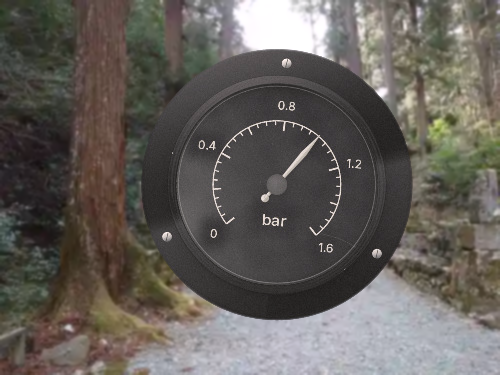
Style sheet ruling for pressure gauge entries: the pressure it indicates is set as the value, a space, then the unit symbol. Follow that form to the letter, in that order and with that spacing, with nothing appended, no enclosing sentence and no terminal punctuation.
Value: 1 bar
